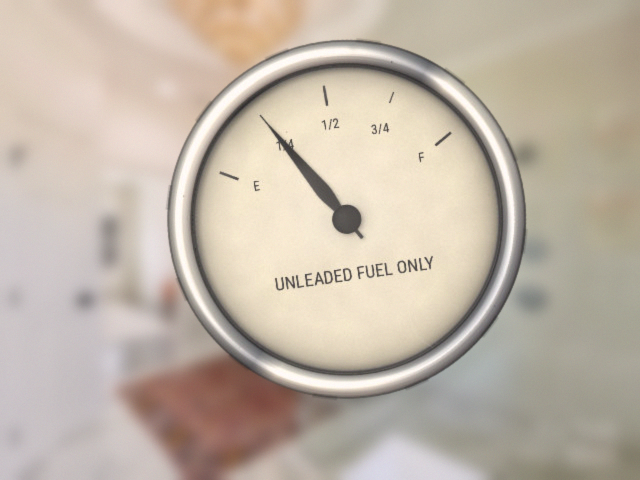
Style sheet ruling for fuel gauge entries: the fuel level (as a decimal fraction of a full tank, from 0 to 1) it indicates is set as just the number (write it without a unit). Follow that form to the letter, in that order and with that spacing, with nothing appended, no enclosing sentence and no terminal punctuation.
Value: 0.25
